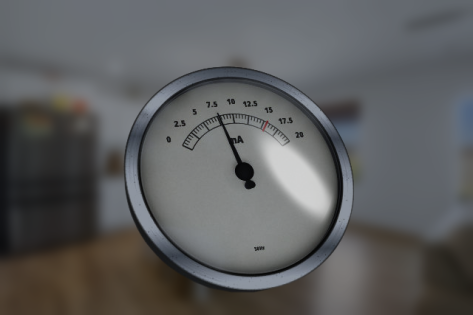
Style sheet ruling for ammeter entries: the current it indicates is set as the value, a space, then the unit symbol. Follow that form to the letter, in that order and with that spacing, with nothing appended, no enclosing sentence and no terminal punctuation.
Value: 7.5 mA
